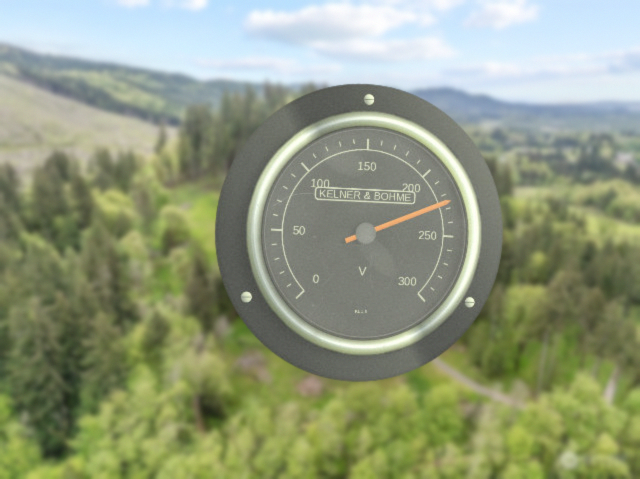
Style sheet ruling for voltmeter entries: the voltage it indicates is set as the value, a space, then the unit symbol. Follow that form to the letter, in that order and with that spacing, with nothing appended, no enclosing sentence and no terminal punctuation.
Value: 225 V
